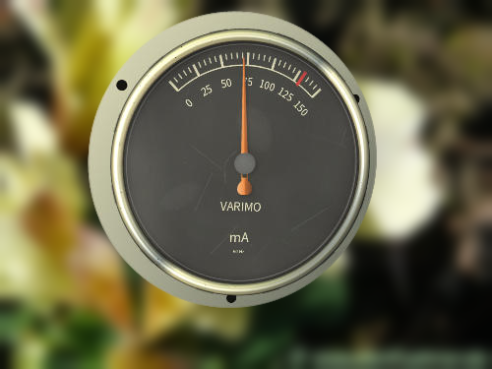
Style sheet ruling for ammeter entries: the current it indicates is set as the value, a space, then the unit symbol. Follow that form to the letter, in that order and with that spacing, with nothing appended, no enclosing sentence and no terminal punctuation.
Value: 70 mA
